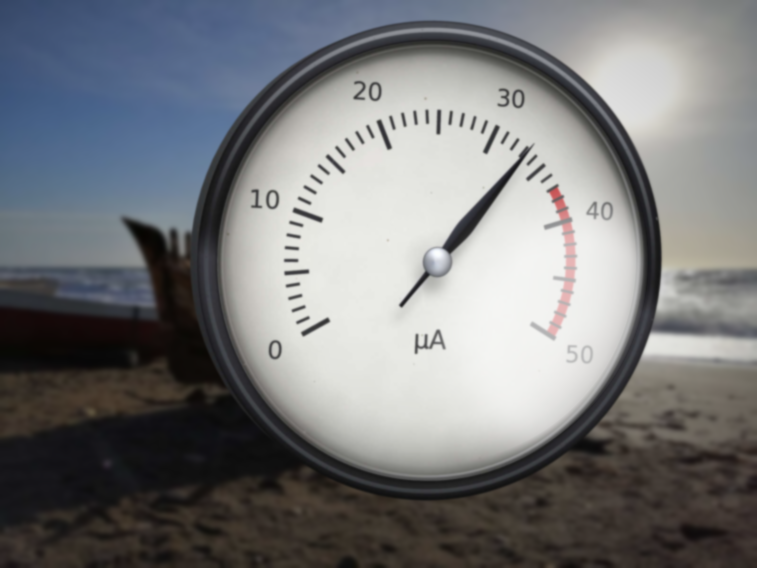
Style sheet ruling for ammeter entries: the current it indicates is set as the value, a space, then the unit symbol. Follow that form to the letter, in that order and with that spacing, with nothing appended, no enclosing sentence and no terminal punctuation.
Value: 33 µA
